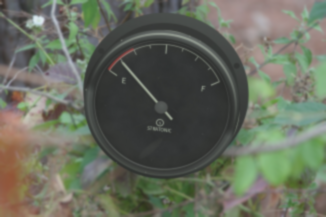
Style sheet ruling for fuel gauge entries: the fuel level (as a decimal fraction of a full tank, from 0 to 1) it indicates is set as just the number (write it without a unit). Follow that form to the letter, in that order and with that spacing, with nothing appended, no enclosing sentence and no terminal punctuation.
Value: 0.125
